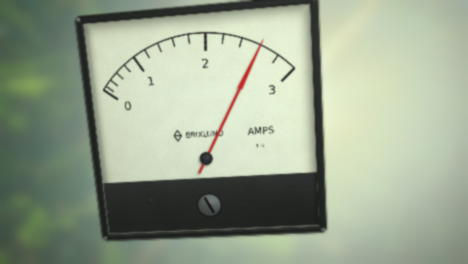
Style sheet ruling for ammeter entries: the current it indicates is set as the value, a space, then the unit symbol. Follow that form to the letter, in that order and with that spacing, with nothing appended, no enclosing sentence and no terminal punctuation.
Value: 2.6 A
